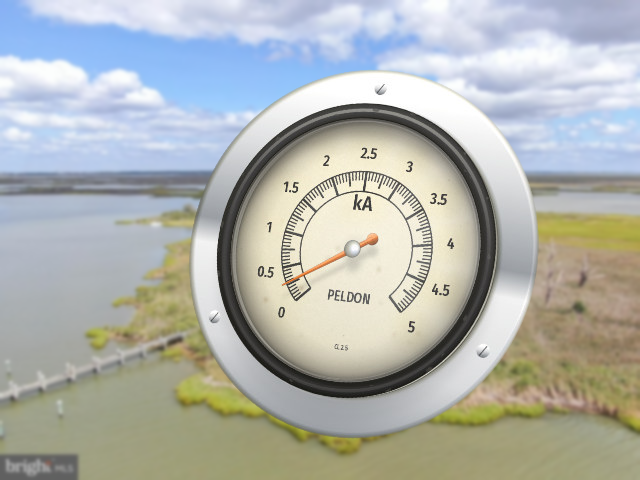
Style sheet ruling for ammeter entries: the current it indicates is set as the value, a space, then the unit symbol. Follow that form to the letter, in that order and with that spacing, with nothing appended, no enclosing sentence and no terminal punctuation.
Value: 0.25 kA
